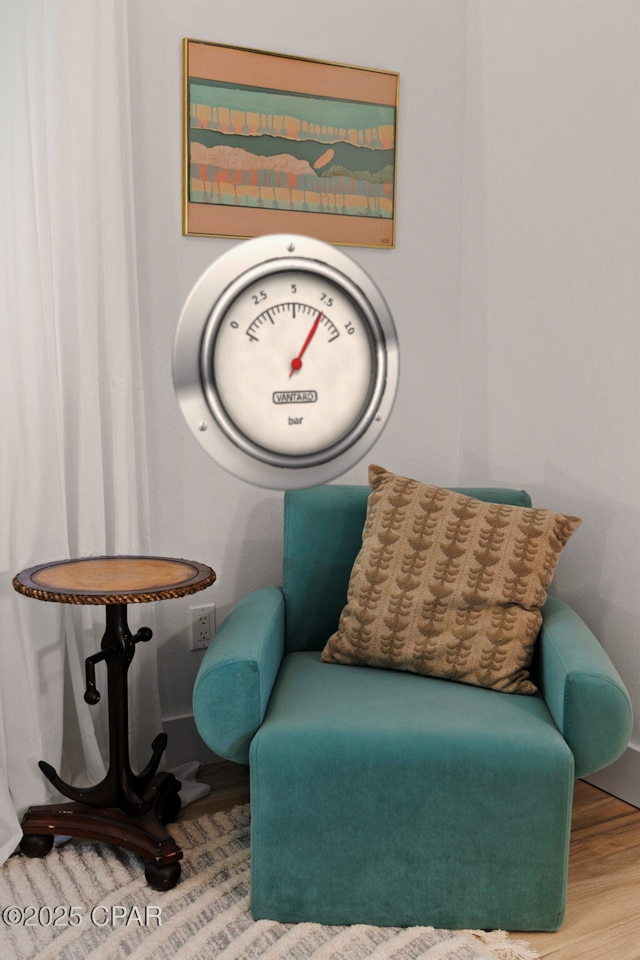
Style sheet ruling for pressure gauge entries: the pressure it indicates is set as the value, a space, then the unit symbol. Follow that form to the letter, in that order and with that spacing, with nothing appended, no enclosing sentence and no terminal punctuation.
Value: 7.5 bar
